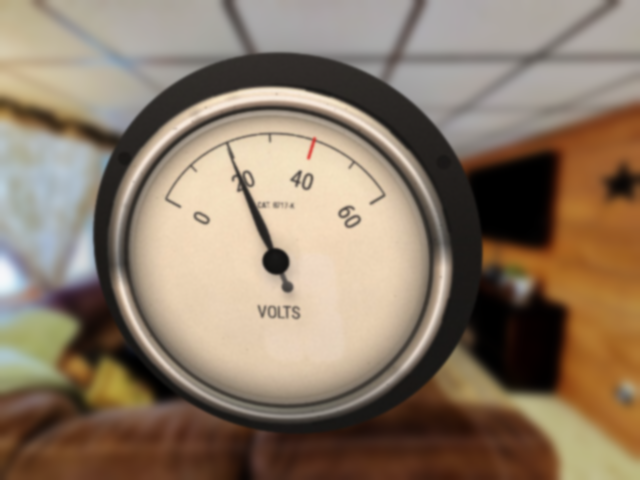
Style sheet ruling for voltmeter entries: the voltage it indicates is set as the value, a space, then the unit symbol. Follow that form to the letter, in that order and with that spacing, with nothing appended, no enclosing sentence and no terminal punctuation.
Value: 20 V
